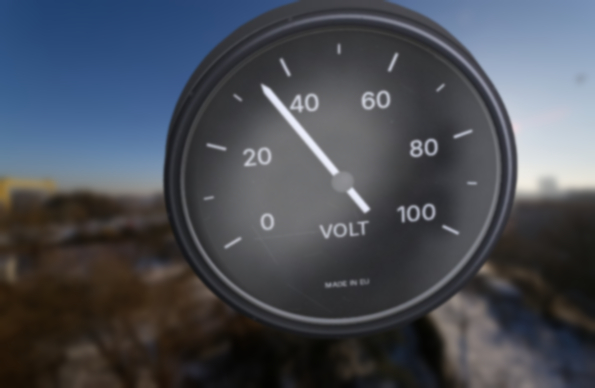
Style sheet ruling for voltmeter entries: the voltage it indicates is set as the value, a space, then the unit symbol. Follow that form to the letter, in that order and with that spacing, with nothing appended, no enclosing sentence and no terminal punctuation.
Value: 35 V
